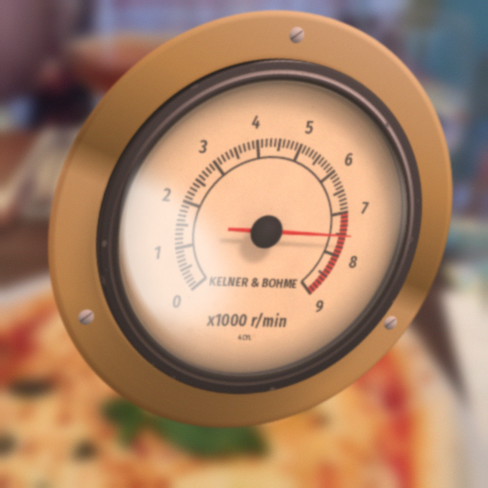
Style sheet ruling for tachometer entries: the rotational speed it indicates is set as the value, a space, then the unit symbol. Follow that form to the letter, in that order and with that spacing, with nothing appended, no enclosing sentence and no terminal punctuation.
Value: 7500 rpm
